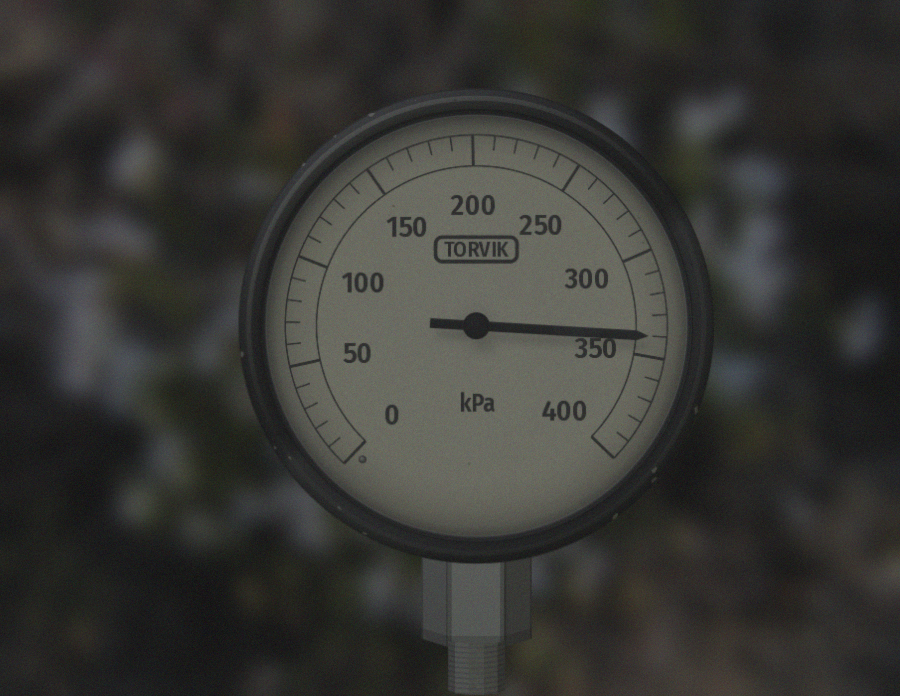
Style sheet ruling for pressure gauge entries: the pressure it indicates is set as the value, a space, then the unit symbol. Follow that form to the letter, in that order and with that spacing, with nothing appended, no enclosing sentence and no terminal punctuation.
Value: 340 kPa
